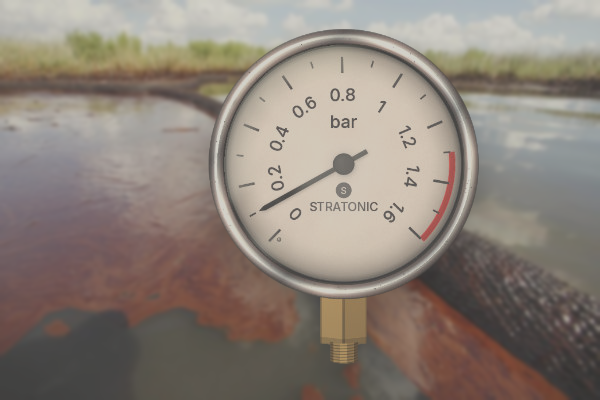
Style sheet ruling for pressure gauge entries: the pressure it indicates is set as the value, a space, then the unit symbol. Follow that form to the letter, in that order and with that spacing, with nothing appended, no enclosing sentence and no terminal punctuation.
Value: 0.1 bar
